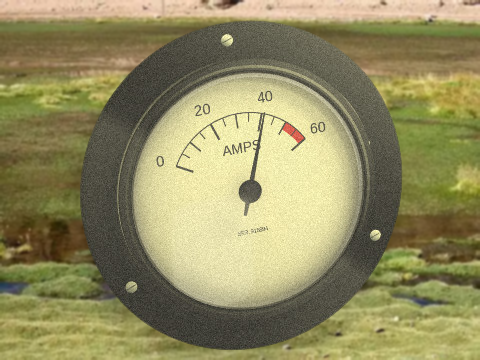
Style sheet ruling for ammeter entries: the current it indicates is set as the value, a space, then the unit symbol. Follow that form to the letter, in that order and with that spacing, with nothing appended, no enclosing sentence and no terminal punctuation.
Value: 40 A
